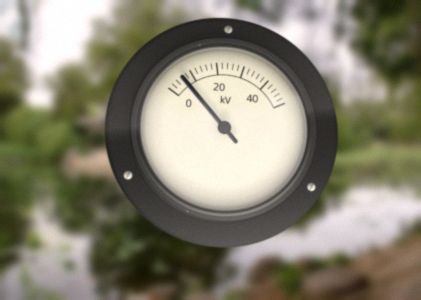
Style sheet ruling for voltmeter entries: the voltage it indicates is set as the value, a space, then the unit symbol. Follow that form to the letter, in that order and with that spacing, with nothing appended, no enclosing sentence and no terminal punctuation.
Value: 6 kV
